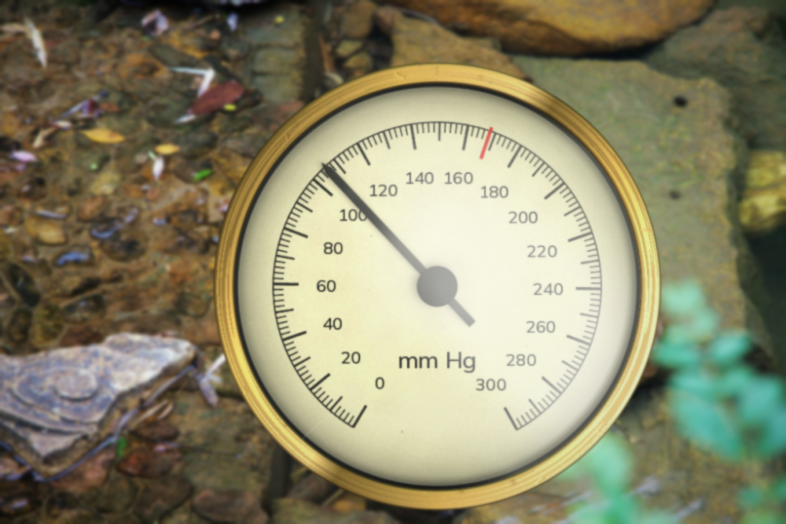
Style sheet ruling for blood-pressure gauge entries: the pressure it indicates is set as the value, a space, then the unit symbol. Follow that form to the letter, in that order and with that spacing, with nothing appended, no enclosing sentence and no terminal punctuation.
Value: 106 mmHg
